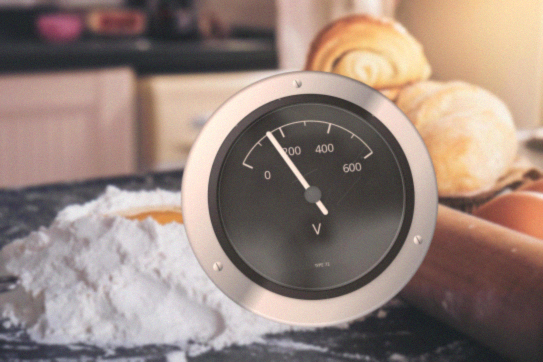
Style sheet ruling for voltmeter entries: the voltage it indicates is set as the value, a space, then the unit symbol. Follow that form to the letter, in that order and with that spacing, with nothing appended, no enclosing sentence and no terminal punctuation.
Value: 150 V
